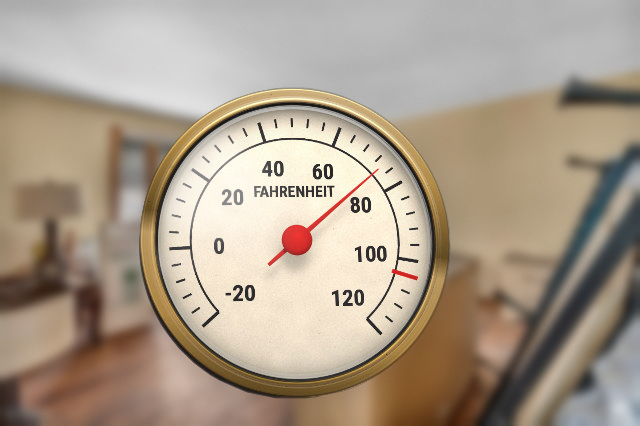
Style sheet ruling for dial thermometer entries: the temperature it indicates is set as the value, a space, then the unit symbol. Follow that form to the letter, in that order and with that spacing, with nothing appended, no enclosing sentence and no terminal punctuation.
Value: 74 °F
